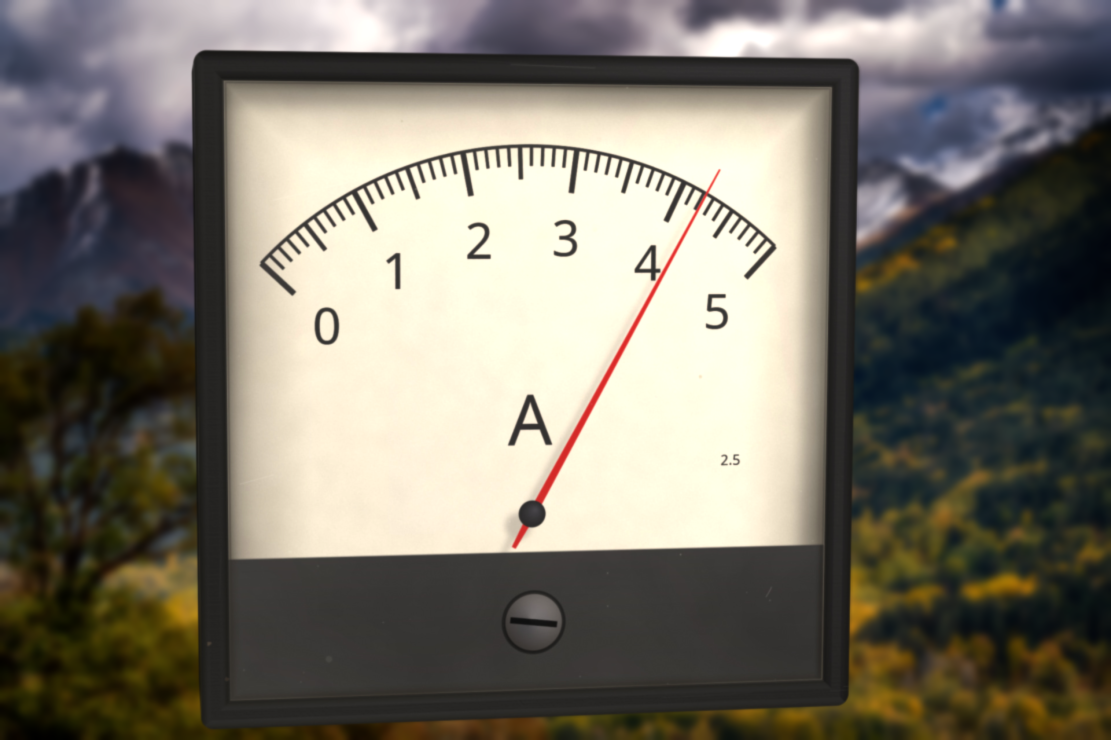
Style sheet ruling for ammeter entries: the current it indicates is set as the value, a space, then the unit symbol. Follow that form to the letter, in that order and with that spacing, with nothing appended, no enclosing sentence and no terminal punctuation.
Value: 4.2 A
